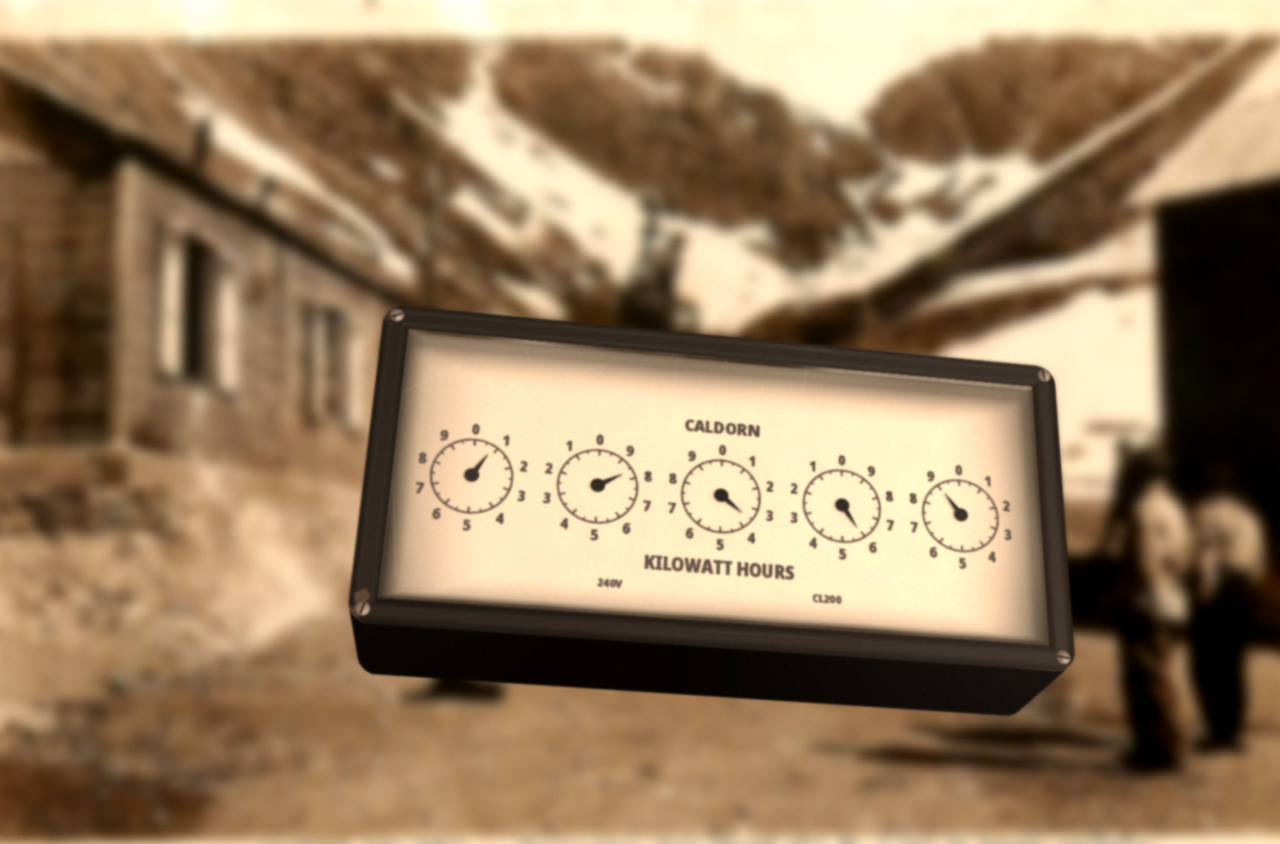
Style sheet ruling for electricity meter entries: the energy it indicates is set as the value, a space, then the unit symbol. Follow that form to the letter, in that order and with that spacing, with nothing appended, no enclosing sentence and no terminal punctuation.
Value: 8359 kWh
